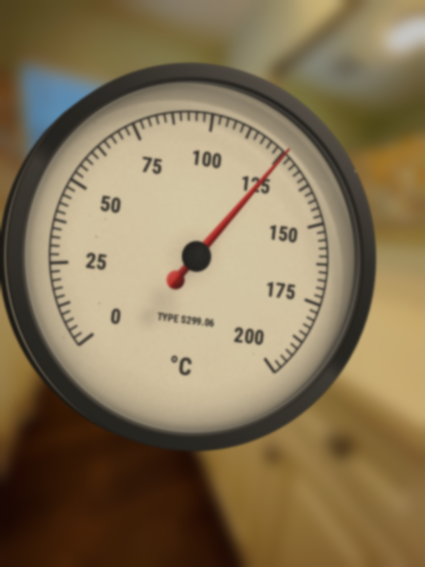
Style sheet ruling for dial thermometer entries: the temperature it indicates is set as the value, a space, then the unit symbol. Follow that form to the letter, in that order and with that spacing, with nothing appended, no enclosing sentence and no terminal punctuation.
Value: 125 °C
